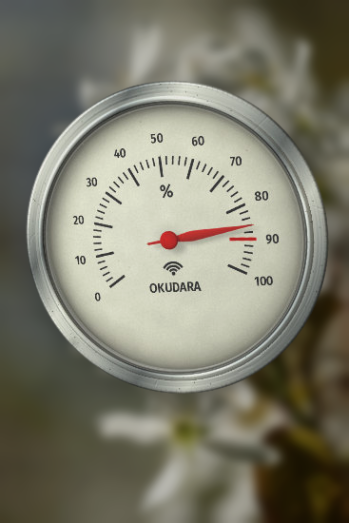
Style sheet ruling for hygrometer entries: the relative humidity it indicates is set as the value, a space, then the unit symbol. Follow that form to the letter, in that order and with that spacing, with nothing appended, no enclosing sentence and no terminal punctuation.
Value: 86 %
